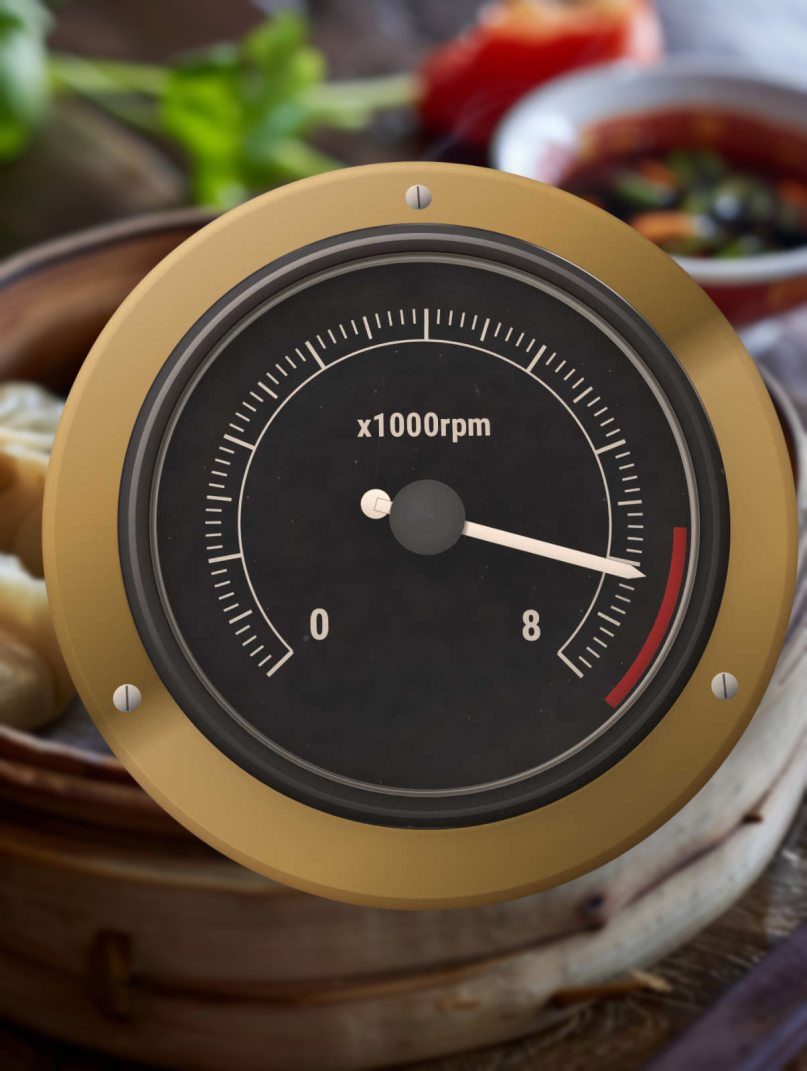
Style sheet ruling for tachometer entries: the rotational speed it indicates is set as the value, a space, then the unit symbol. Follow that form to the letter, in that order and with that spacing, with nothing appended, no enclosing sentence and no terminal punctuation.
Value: 7100 rpm
